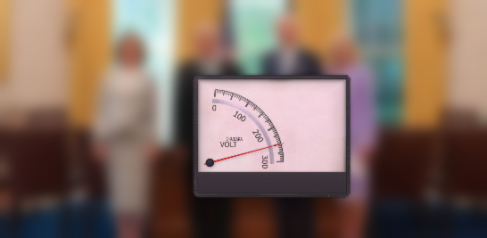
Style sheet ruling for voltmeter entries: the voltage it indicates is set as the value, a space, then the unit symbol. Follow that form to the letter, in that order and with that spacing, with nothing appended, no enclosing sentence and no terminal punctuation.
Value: 250 V
